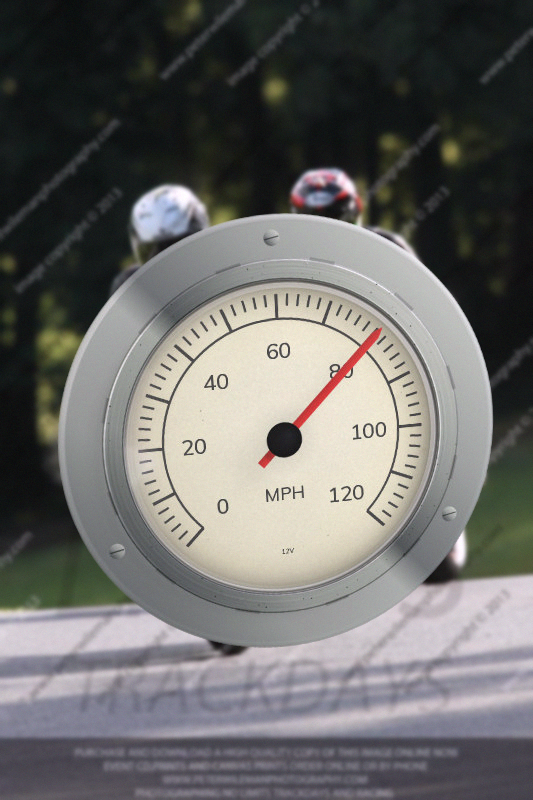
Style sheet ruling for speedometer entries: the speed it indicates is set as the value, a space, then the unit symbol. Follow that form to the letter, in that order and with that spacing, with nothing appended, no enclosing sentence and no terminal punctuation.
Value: 80 mph
